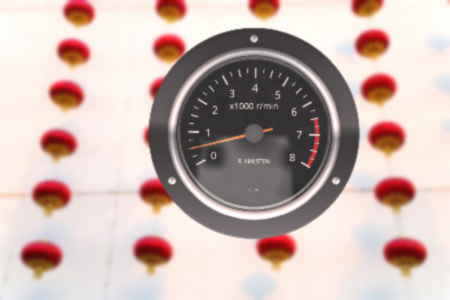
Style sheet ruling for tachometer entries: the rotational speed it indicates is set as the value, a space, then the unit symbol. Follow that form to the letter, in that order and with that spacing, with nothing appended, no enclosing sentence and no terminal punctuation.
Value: 500 rpm
